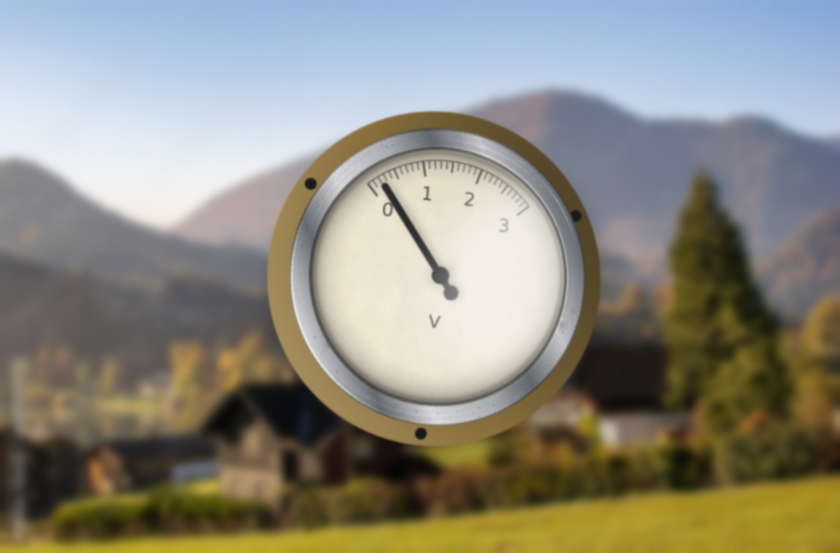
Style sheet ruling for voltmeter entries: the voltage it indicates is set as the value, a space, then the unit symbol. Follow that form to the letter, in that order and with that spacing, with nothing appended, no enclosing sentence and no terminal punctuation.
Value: 0.2 V
